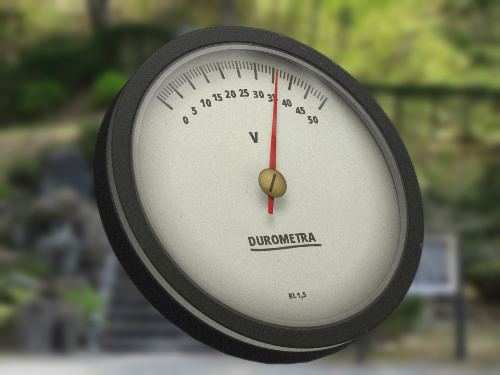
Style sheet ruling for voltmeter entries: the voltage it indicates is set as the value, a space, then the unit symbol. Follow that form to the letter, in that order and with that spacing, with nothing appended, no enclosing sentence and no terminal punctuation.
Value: 35 V
